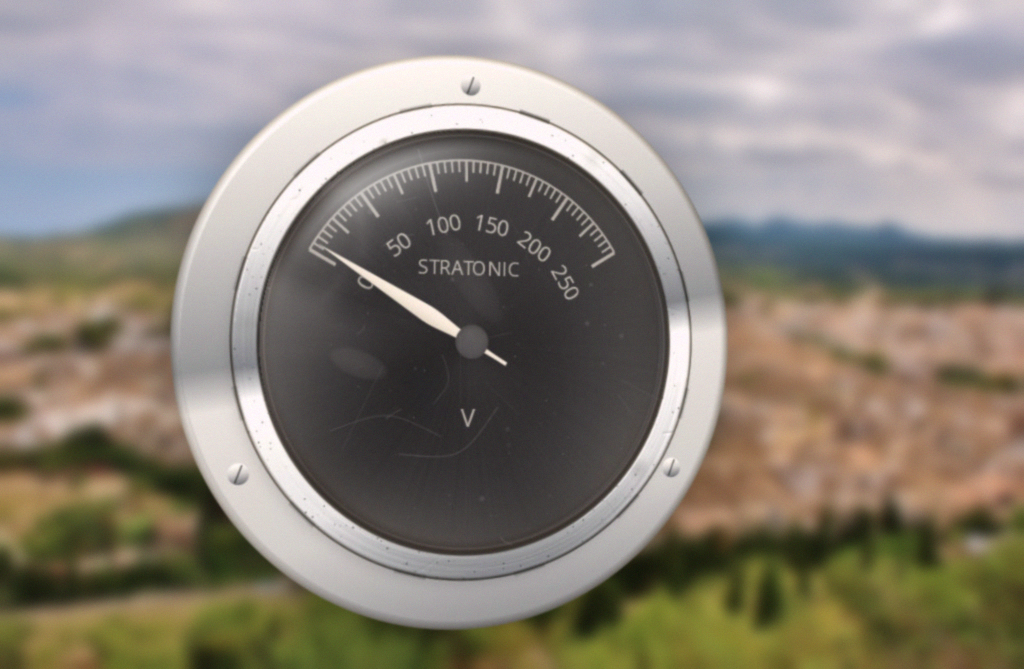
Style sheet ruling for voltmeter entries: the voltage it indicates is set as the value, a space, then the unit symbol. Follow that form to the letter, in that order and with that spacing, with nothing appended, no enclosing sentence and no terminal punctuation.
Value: 5 V
